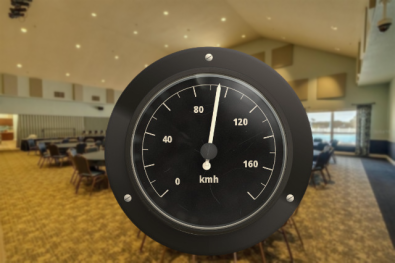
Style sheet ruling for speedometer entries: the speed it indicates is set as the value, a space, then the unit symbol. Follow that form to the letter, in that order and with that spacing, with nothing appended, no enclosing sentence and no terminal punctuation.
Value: 95 km/h
